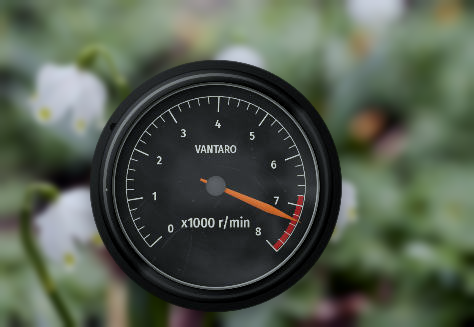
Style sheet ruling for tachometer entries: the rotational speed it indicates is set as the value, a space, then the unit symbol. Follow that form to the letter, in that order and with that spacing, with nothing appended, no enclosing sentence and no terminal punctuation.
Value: 7300 rpm
